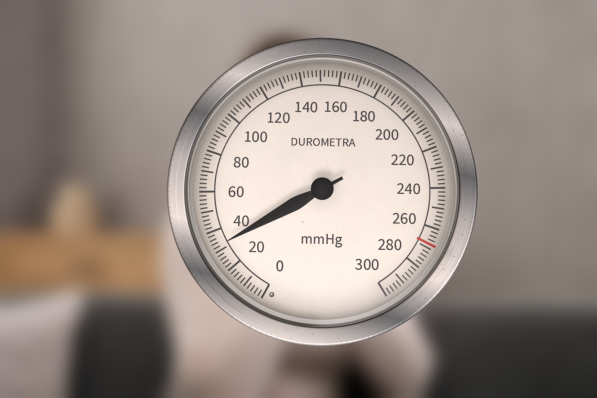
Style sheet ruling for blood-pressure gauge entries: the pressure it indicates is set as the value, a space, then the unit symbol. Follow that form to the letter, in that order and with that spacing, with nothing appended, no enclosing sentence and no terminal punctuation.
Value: 32 mmHg
